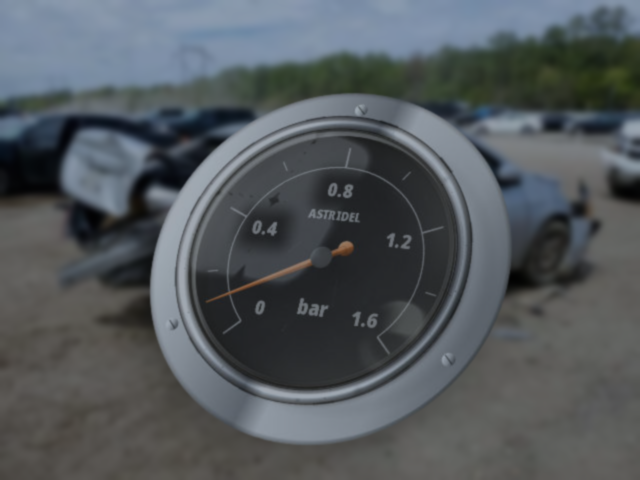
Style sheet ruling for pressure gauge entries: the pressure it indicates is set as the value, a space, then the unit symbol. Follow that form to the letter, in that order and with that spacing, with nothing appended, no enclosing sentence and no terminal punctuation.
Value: 0.1 bar
